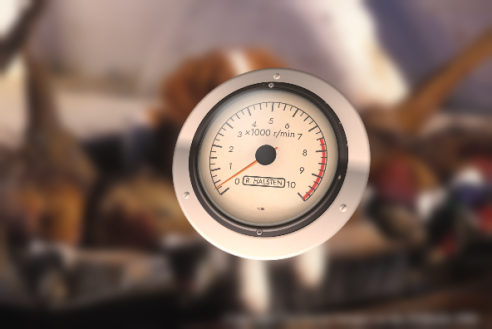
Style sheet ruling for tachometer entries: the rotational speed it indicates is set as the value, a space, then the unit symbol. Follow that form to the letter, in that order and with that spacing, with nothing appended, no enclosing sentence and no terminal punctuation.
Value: 250 rpm
